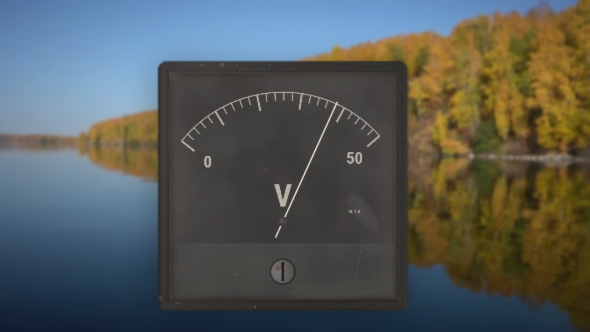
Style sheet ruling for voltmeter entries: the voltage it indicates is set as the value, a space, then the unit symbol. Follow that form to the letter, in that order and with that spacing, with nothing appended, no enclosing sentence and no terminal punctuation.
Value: 38 V
